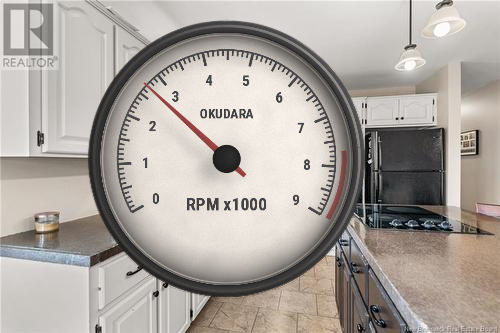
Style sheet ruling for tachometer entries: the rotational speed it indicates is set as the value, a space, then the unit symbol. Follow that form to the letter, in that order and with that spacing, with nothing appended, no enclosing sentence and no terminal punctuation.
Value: 2700 rpm
